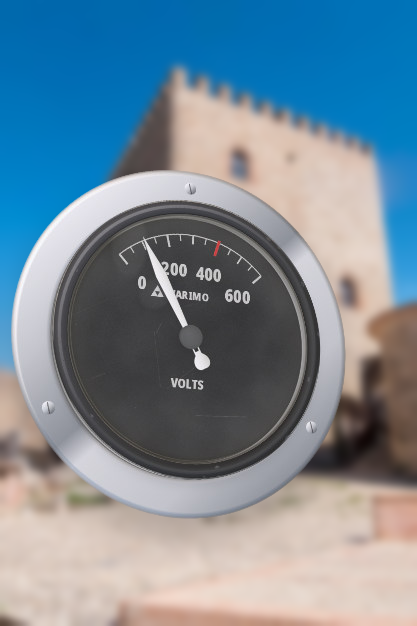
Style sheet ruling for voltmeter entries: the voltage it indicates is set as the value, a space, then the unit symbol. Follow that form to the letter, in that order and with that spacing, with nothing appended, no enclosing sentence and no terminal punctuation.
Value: 100 V
